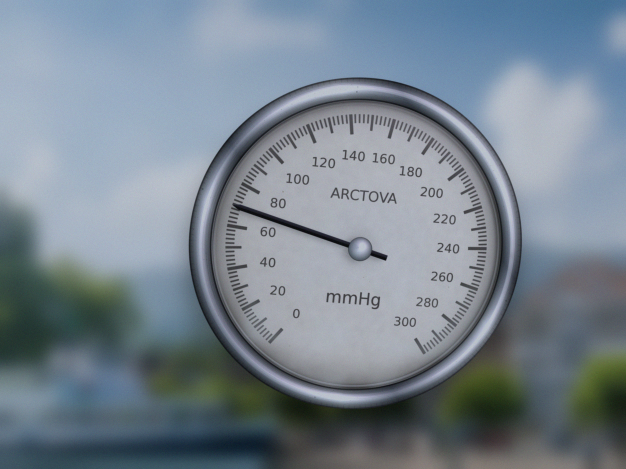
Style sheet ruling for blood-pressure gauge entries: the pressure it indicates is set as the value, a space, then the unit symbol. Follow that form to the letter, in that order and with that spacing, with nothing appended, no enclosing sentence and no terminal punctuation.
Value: 70 mmHg
